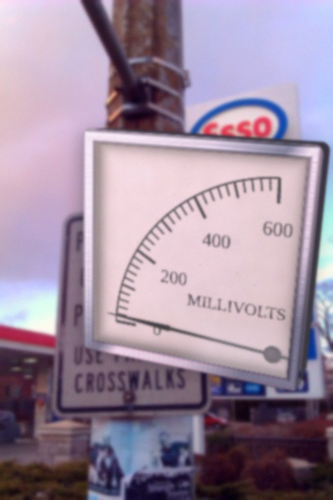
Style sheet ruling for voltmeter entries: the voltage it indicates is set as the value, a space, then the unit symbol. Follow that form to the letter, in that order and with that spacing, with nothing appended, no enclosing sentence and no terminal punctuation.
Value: 20 mV
